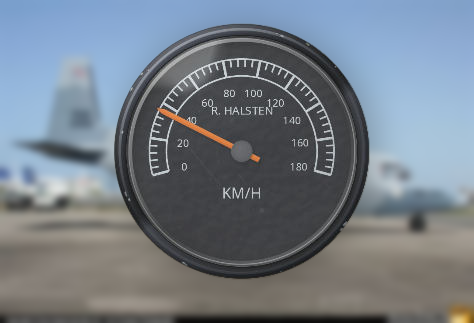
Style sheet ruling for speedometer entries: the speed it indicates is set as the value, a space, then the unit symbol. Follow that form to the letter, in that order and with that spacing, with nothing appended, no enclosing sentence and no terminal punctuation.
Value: 36 km/h
